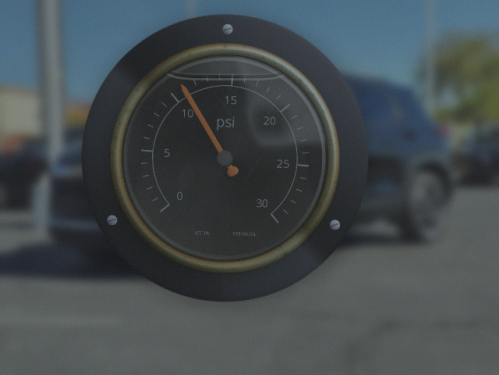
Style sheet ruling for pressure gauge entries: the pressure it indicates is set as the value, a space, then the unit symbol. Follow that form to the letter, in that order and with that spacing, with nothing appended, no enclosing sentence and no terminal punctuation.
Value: 11 psi
